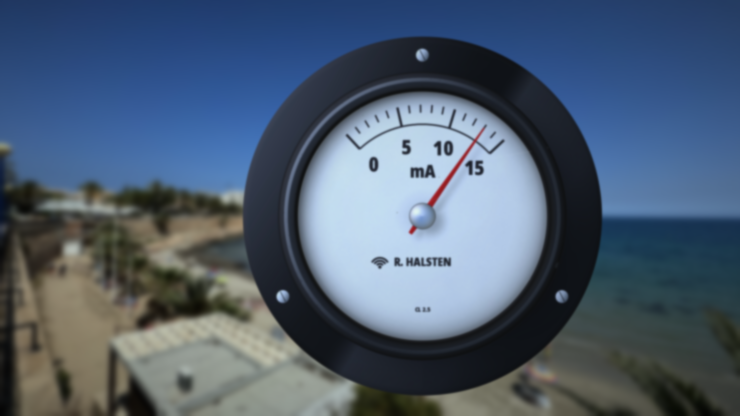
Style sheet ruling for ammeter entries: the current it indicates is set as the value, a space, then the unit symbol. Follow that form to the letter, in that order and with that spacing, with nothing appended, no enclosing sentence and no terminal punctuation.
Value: 13 mA
